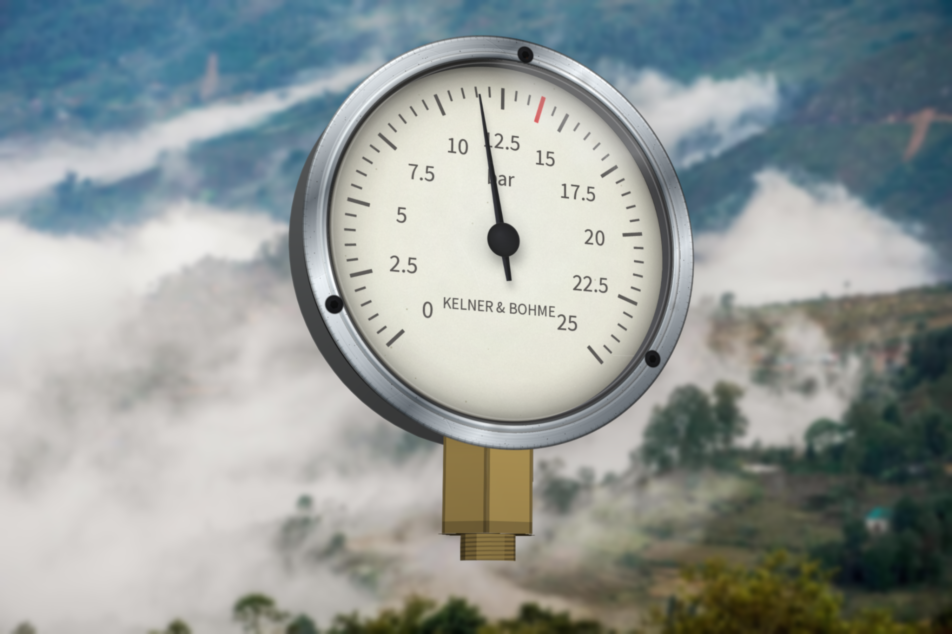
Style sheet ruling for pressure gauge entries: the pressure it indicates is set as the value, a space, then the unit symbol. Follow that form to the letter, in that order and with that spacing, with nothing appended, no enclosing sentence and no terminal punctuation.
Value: 11.5 bar
